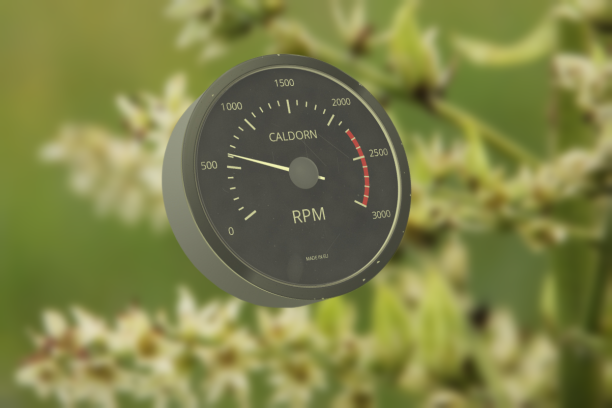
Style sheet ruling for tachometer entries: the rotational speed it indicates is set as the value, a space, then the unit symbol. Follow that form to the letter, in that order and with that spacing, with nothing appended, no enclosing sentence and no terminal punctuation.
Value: 600 rpm
